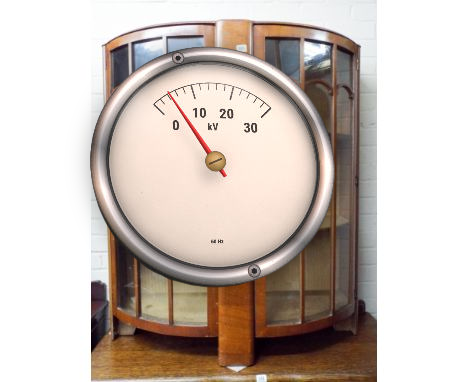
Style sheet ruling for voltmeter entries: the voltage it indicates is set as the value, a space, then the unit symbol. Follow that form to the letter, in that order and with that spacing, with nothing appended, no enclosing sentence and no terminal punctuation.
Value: 4 kV
